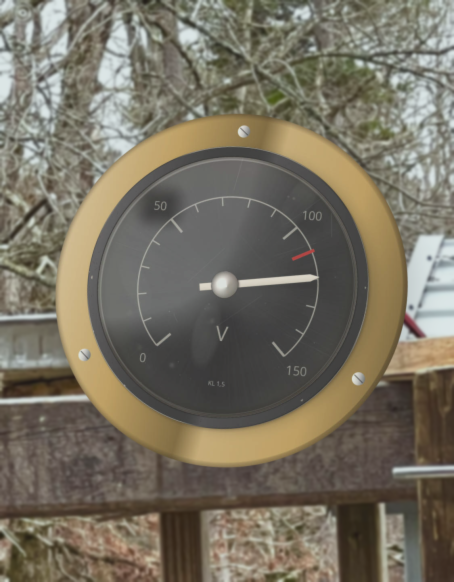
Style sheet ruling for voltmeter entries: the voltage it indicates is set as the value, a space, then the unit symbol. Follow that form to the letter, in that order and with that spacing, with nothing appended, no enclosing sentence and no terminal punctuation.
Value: 120 V
